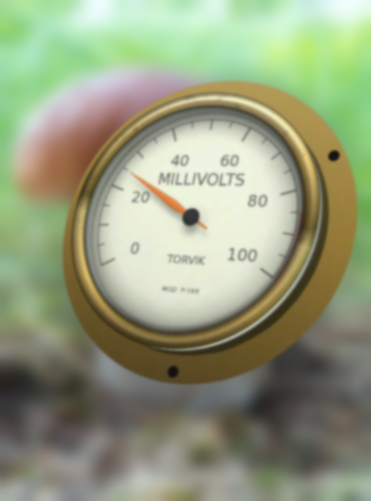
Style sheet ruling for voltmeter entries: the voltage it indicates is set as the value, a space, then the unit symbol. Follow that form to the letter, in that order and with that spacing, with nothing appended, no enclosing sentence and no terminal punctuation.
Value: 25 mV
